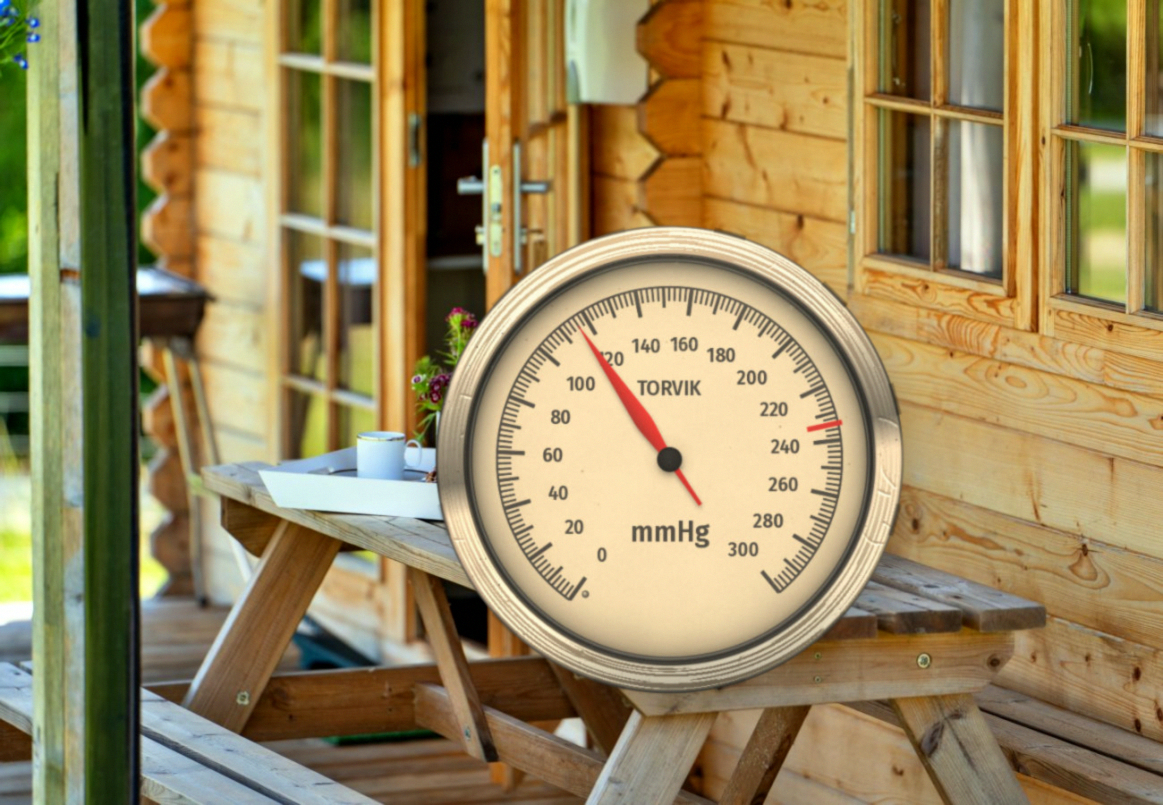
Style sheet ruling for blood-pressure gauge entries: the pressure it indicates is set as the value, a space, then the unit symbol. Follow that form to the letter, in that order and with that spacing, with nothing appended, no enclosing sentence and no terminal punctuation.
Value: 116 mmHg
